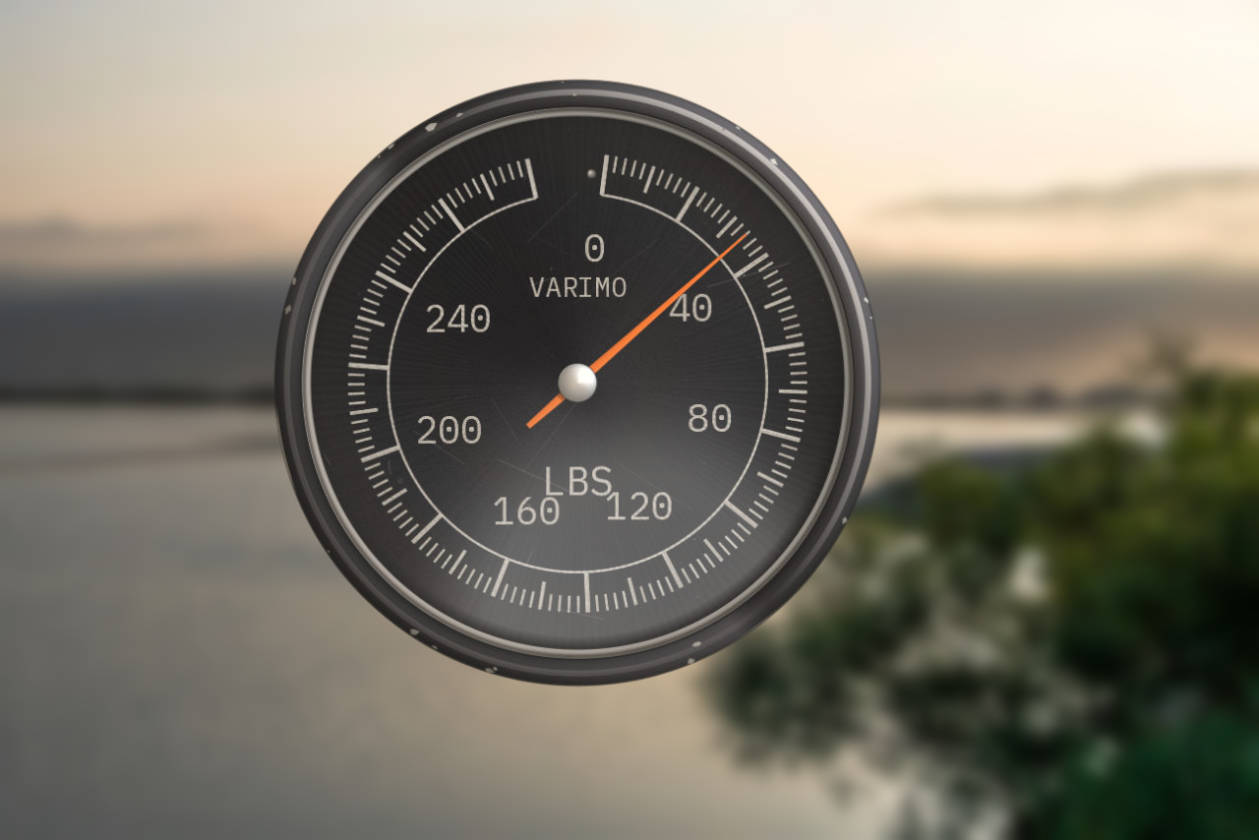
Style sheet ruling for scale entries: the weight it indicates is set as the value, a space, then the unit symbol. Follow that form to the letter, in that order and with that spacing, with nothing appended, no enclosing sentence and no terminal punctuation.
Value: 34 lb
